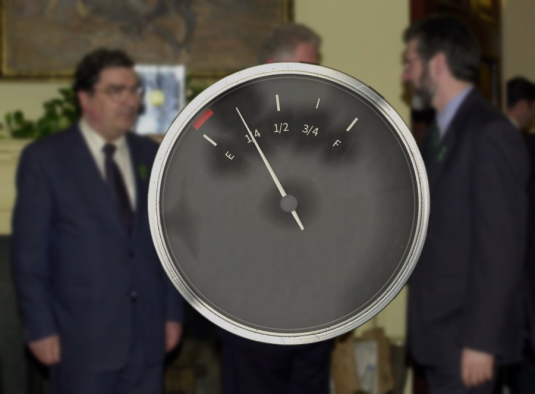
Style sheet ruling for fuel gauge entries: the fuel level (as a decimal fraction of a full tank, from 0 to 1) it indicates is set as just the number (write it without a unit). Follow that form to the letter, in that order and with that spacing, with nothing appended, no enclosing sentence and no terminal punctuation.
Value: 0.25
